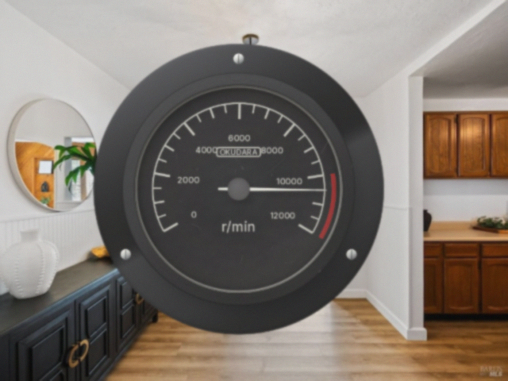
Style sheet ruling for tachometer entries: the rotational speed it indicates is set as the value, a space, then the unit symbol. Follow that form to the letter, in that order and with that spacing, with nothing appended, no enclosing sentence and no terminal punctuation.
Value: 10500 rpm
